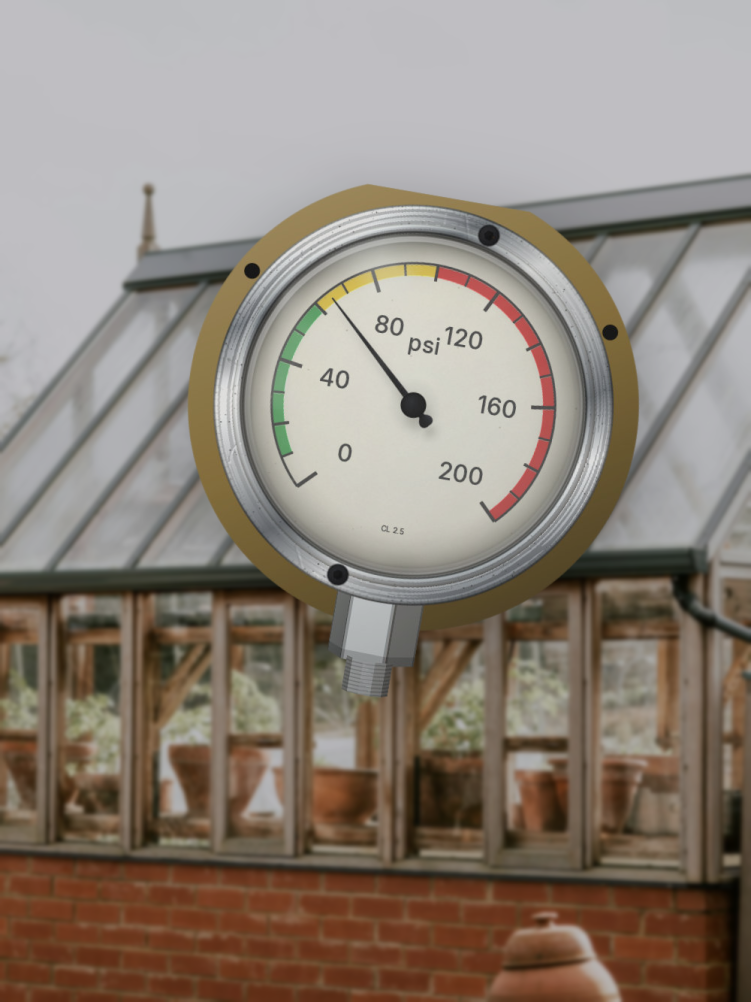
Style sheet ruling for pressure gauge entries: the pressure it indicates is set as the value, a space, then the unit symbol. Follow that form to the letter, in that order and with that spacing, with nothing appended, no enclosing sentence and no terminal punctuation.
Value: 65 psi
